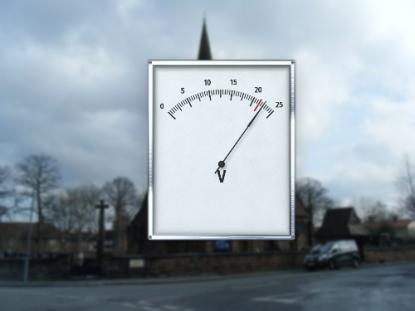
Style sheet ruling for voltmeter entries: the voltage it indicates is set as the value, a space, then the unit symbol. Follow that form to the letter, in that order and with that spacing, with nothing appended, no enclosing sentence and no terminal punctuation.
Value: 22.5 V
